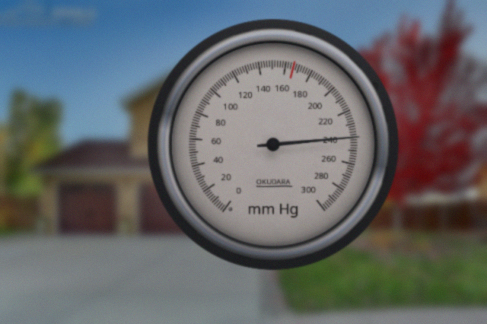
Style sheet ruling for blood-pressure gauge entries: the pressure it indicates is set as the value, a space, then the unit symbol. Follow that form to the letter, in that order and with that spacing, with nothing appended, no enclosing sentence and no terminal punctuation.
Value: 240 mmHg
